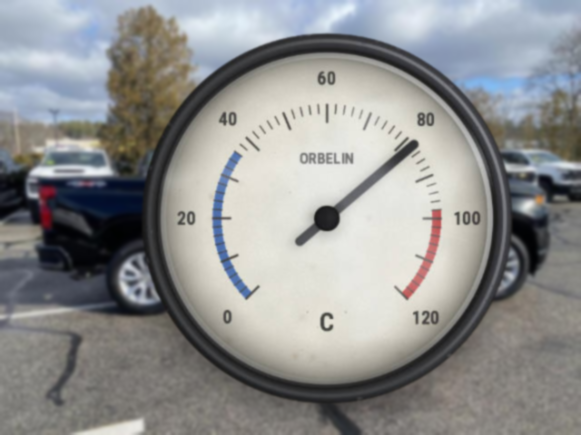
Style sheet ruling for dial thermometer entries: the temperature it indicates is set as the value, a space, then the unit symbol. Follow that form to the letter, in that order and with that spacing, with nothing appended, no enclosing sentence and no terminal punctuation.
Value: 82 °C
